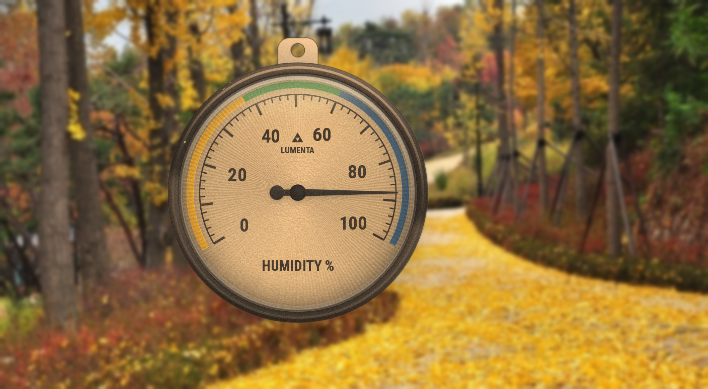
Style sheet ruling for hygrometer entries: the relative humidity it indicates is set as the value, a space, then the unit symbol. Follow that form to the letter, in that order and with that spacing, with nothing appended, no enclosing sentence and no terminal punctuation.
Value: 88 %
